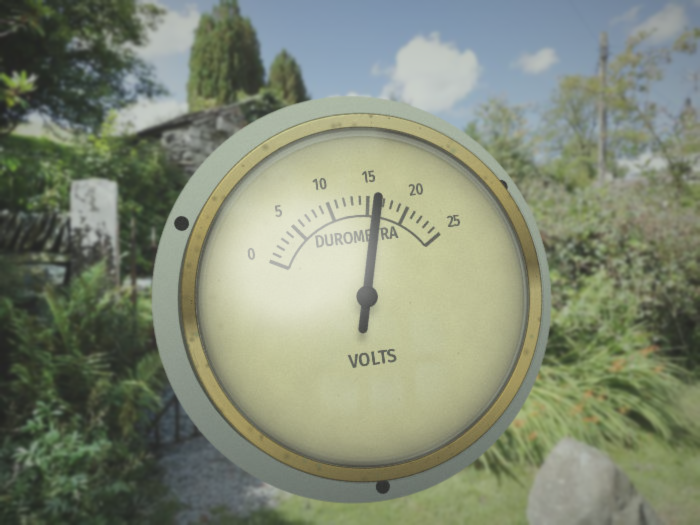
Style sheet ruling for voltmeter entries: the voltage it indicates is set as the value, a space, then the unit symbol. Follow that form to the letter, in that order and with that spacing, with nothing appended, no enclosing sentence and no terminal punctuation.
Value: 16 V
